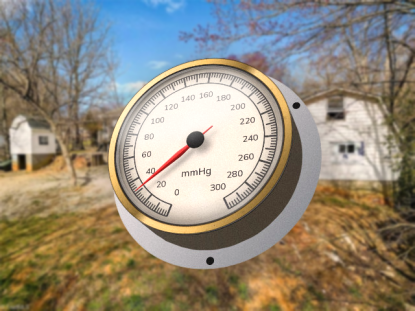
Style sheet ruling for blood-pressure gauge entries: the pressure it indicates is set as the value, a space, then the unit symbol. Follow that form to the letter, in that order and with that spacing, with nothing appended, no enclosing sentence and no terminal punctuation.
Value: 30 mmHg
